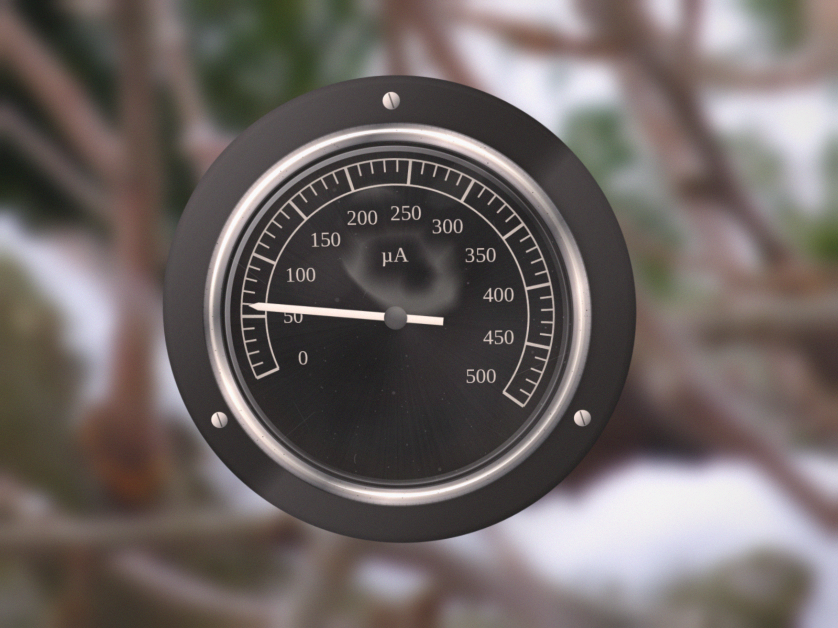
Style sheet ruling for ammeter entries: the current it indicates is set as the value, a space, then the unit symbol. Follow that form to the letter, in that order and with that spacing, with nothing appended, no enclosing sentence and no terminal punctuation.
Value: 60 µA
